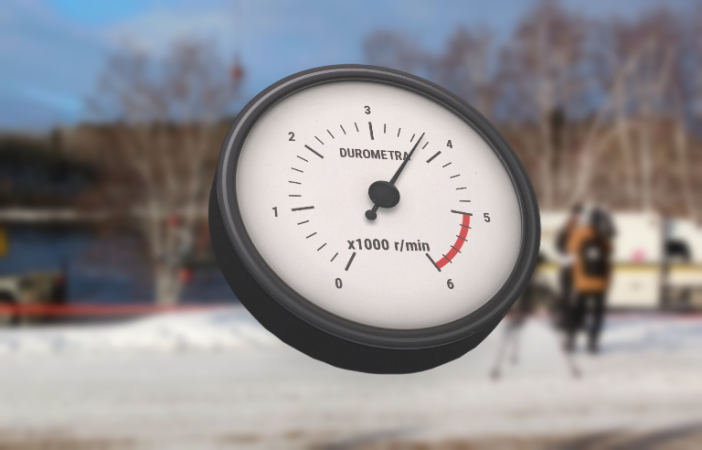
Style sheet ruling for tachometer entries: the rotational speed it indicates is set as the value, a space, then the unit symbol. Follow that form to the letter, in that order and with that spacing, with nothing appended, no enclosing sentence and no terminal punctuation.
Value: 3700 rpm
